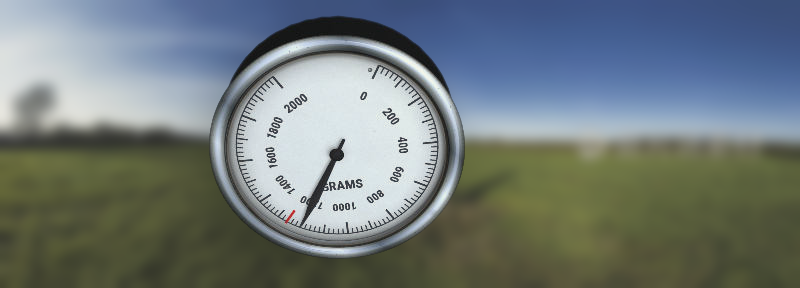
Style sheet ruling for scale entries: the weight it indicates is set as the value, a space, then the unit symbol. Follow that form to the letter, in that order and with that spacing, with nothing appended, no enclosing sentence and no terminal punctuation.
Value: 1200 g
